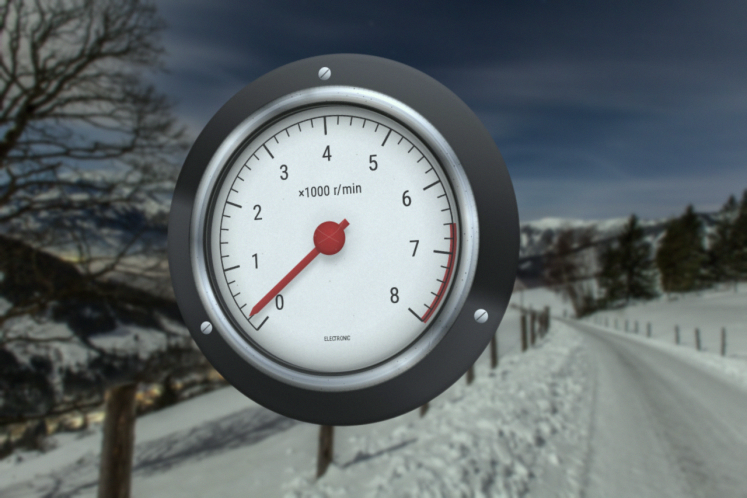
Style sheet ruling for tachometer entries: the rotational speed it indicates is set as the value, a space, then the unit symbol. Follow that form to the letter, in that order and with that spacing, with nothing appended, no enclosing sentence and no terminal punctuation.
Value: 200 rpm
